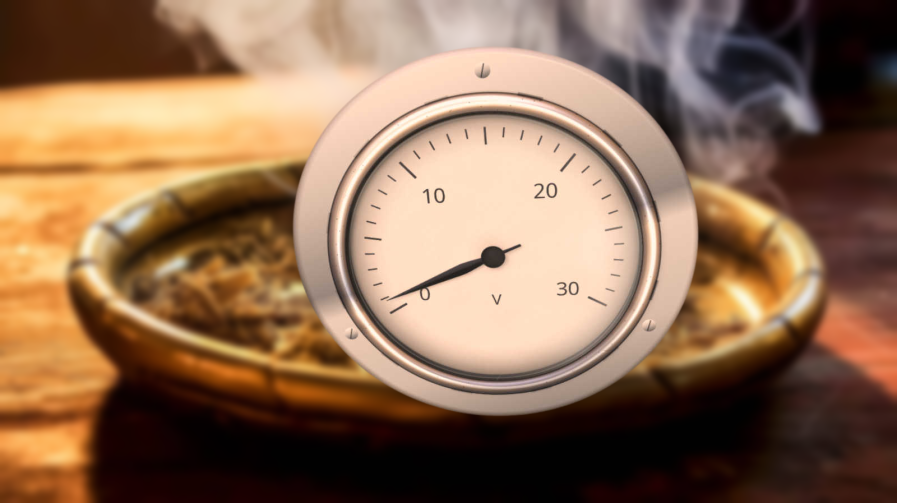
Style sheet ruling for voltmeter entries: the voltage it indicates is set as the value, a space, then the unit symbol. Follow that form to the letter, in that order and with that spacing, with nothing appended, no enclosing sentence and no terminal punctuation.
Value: 1 V
